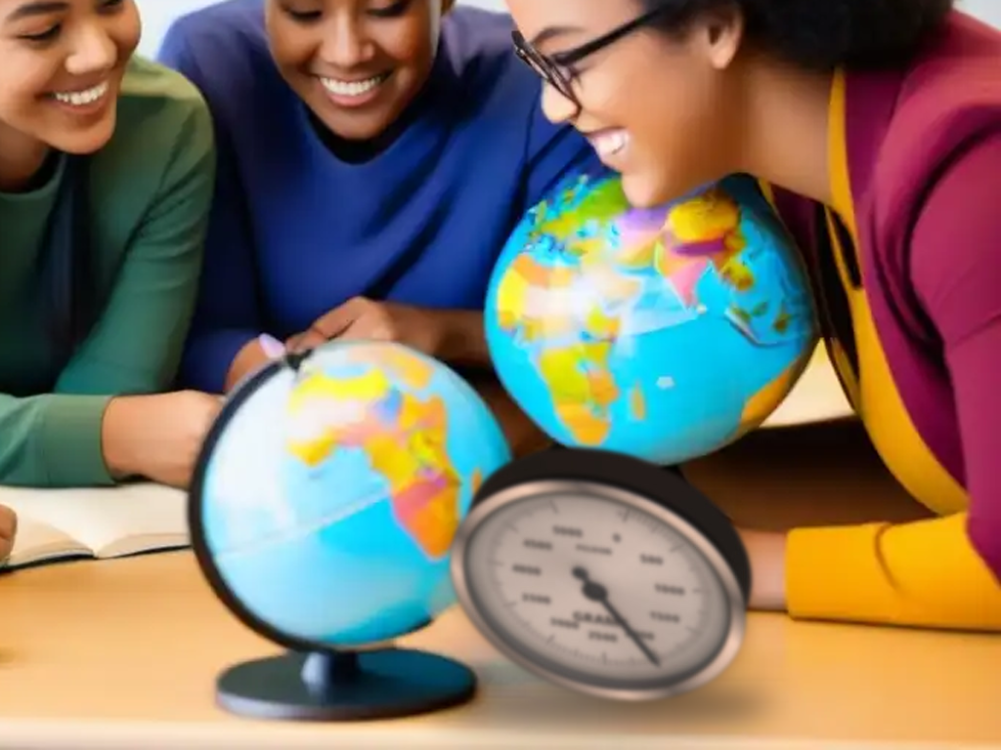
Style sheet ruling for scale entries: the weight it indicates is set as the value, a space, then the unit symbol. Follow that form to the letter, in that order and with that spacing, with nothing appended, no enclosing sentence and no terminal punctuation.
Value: 2000 g
